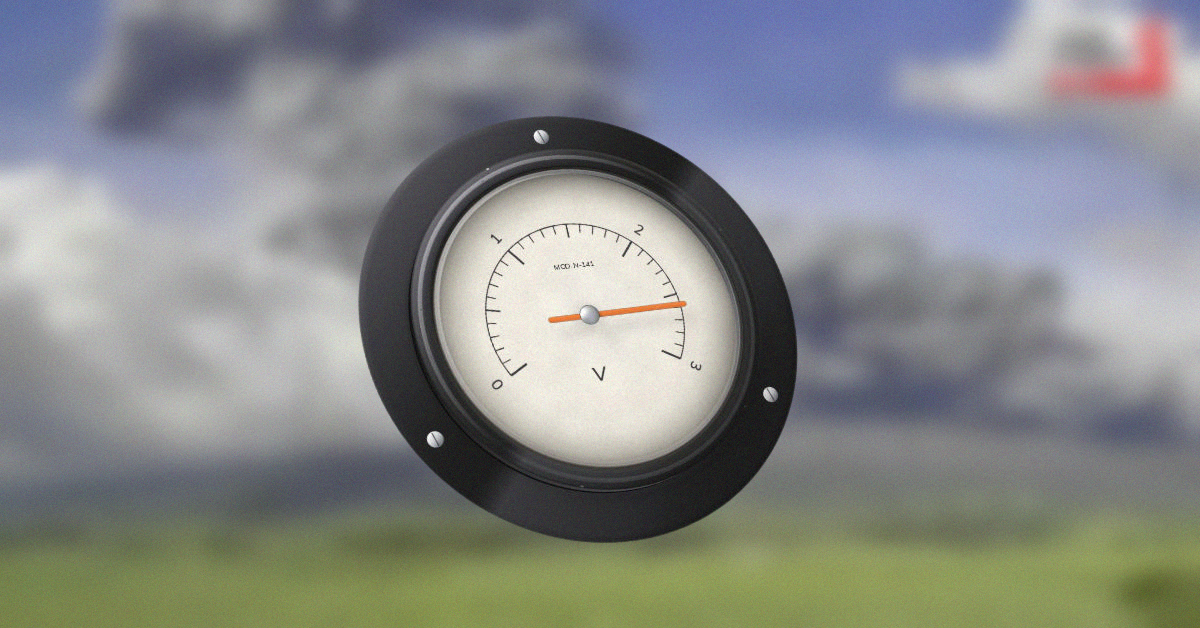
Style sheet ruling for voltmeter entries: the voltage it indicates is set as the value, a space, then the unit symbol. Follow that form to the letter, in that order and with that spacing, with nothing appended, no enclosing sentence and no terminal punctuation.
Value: 2.6 V
